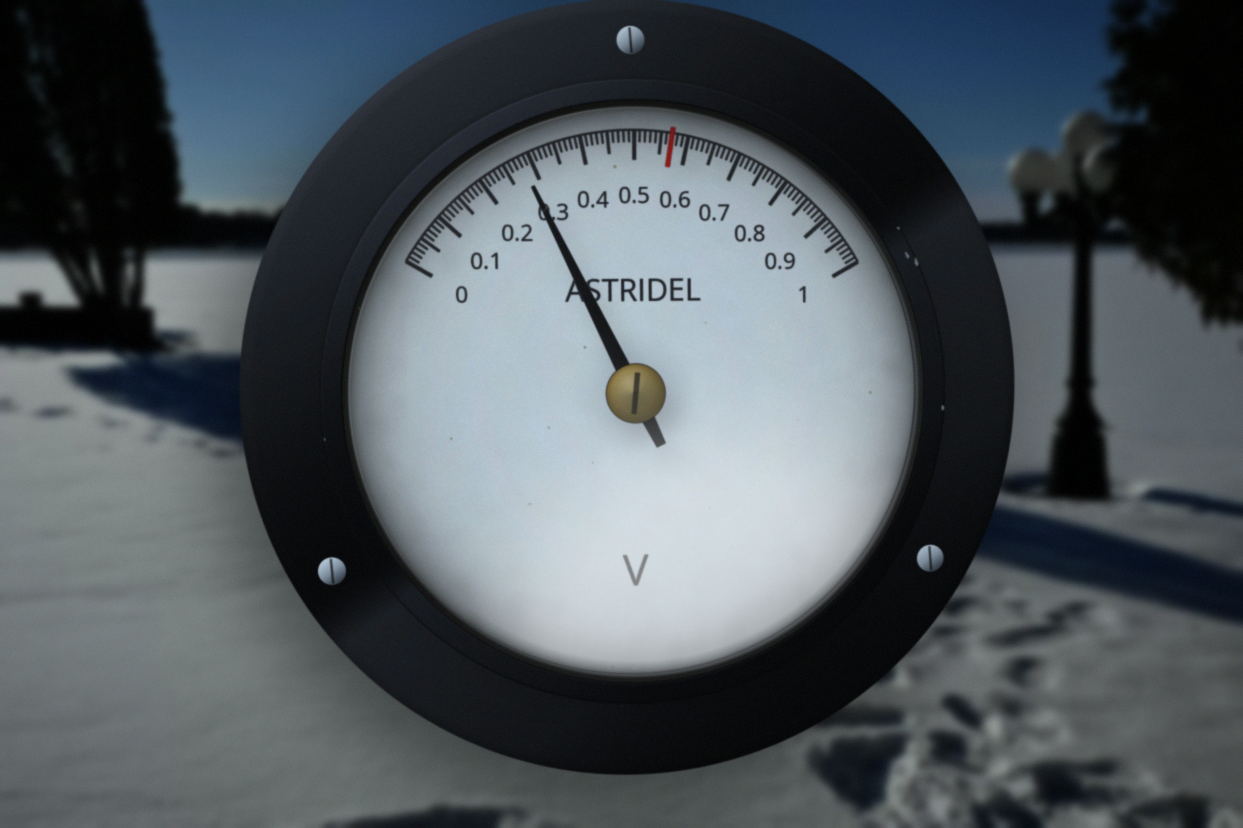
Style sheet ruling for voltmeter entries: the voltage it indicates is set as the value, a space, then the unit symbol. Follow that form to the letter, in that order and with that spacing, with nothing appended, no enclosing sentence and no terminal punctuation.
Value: 0.28 V
